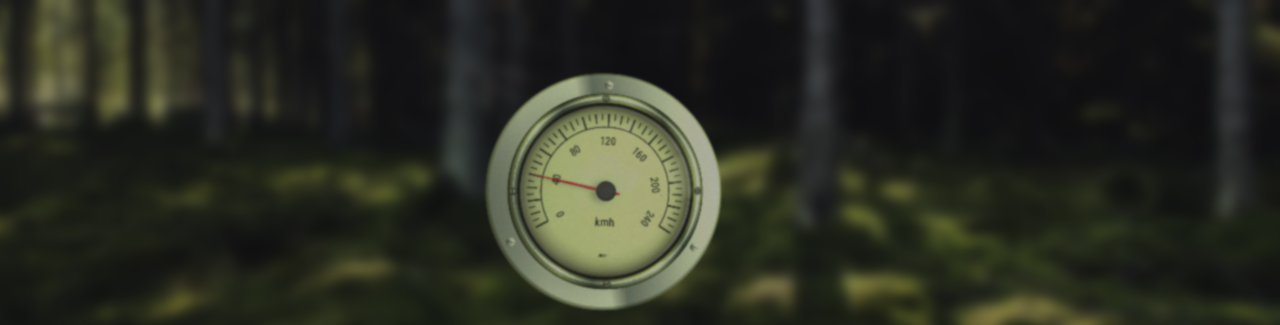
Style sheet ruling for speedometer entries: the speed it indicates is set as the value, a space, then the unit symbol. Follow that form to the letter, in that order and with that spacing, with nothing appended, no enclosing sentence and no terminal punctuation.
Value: 40 km/h
